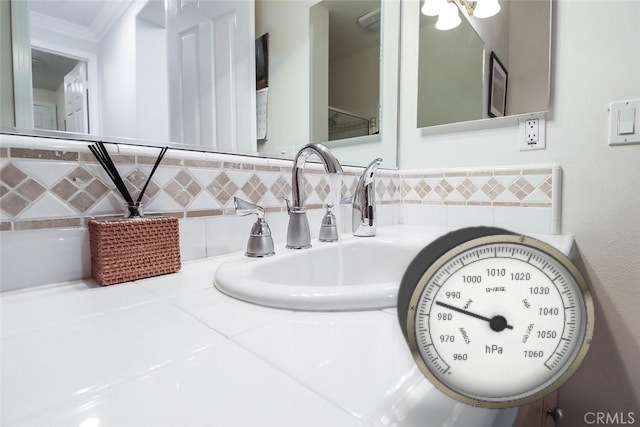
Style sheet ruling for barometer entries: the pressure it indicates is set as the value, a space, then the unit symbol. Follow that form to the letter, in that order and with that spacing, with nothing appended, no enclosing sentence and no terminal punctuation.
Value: 985 hPa
